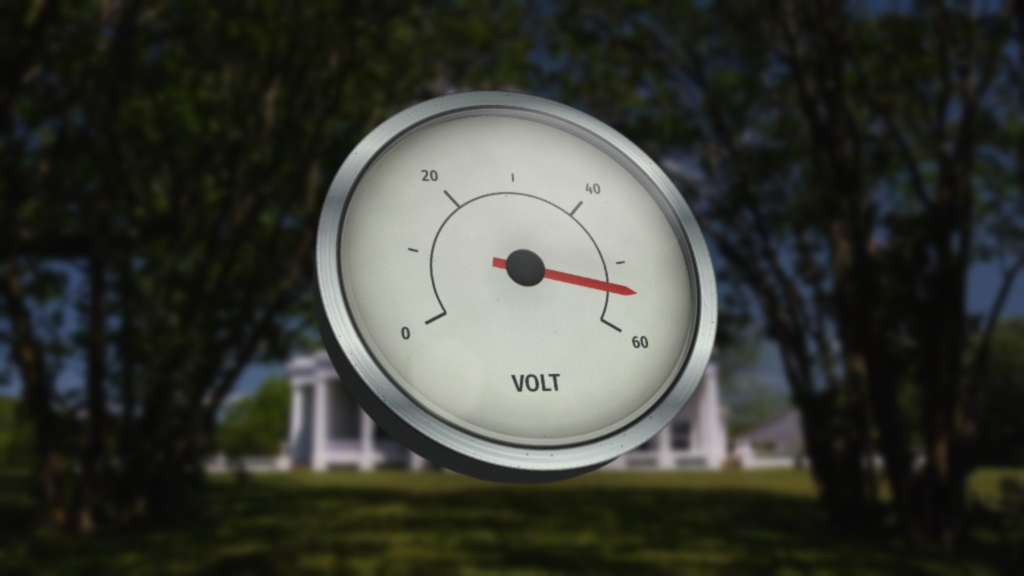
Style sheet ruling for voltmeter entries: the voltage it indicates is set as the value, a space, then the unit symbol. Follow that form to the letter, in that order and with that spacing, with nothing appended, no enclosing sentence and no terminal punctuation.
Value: 55 V
